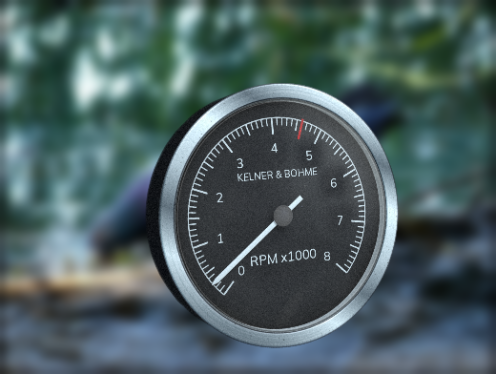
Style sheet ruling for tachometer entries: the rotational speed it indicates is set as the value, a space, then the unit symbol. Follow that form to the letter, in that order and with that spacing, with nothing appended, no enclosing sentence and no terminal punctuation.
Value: 300 rpm
